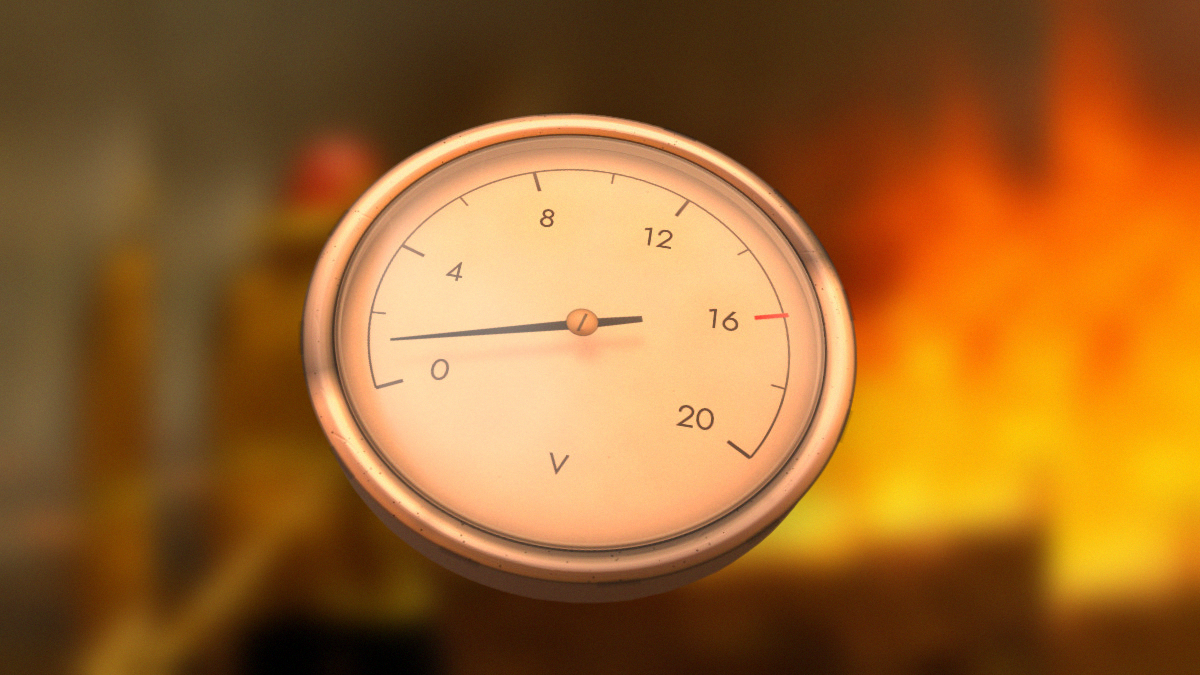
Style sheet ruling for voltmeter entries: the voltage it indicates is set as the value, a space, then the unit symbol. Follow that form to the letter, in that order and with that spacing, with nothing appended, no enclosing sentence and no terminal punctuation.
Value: 1 V
